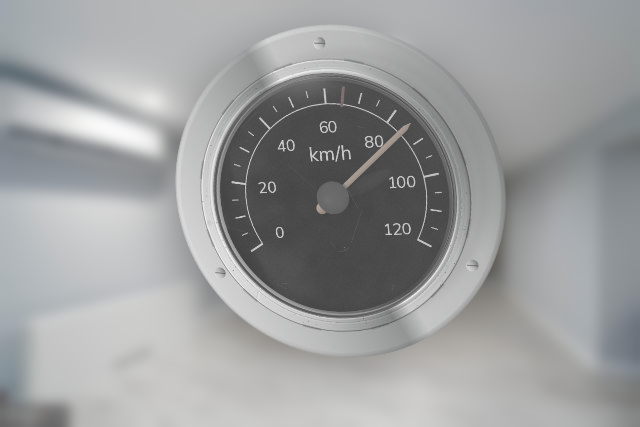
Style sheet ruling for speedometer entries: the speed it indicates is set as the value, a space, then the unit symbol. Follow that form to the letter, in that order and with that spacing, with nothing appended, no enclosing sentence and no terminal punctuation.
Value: 85 km/h
